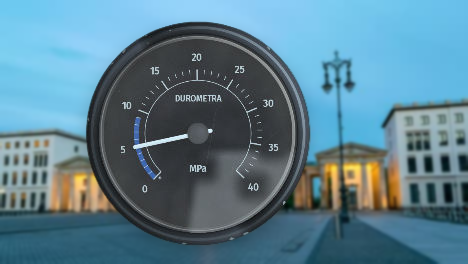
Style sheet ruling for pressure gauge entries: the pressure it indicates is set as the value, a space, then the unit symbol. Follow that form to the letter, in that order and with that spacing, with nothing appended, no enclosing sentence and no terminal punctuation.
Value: 5 MPa
